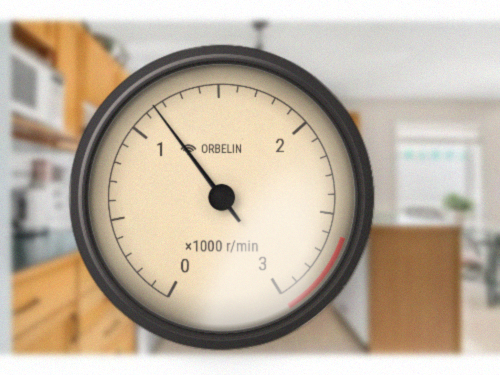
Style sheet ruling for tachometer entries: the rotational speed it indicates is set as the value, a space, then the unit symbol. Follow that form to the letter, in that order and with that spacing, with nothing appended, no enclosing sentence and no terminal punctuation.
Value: 1150 rpm
